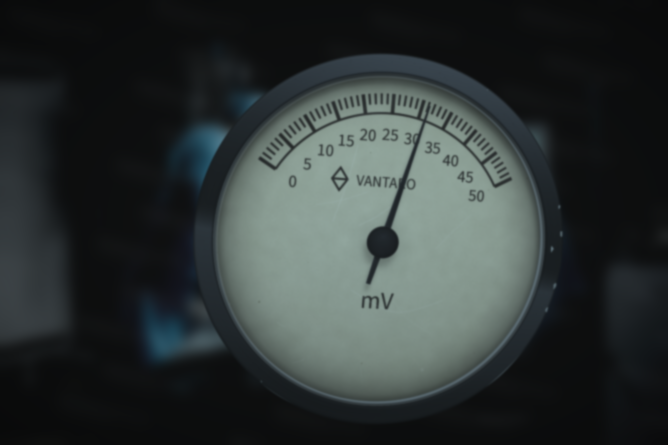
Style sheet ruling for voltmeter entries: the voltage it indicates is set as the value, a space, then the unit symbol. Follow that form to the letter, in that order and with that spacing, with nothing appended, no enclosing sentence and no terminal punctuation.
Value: 31 mV
